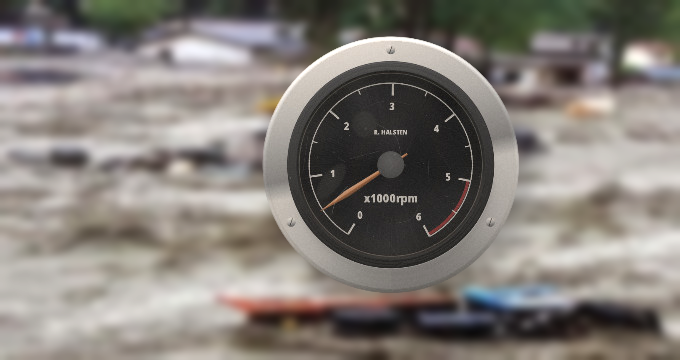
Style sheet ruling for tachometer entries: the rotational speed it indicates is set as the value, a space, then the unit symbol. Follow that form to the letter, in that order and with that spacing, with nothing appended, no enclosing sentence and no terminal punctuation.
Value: 500 rpm
